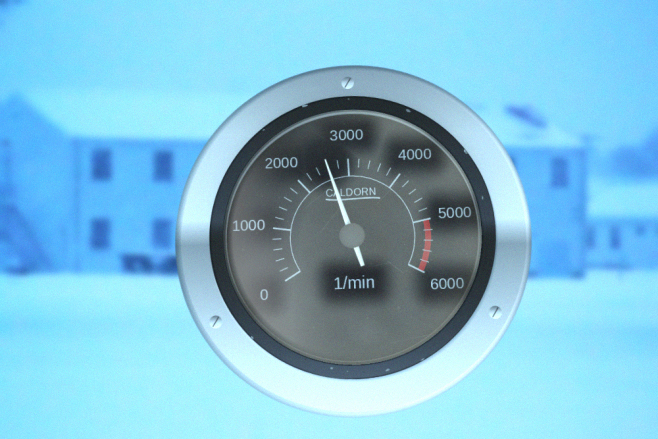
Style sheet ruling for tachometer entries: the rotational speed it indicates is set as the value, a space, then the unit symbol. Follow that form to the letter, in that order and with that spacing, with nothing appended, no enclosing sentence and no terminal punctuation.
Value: 2600 rpm
